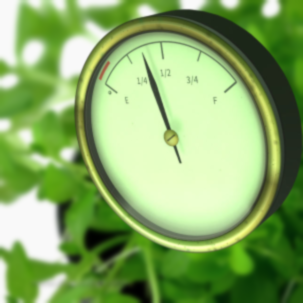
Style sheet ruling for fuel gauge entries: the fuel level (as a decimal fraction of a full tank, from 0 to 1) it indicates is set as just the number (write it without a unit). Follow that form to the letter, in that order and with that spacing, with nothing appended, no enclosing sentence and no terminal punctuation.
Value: 0.375
